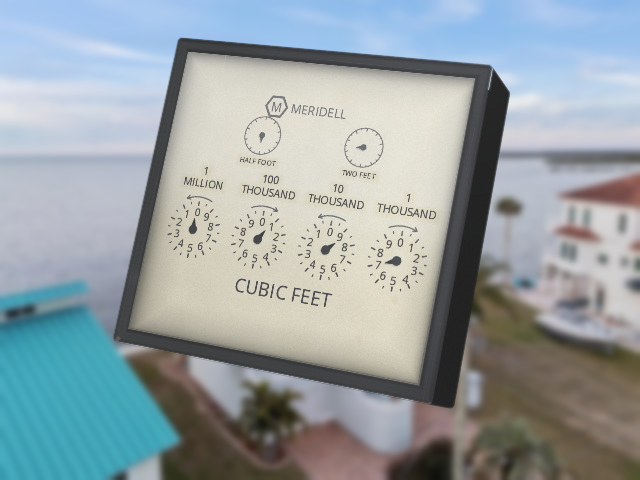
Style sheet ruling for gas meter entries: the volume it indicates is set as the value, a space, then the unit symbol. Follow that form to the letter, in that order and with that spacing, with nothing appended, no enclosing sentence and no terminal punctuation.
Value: 8700 ft³
